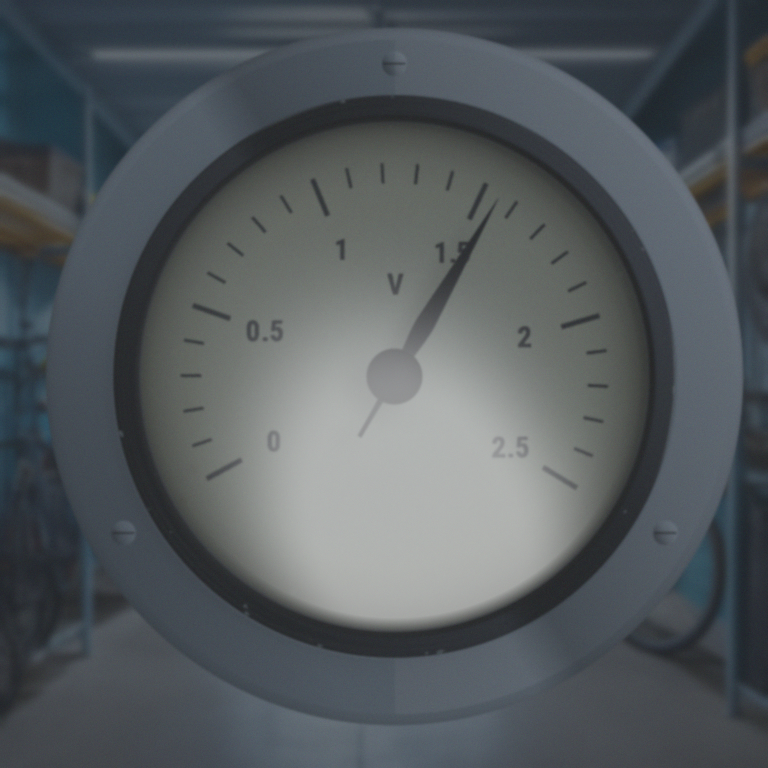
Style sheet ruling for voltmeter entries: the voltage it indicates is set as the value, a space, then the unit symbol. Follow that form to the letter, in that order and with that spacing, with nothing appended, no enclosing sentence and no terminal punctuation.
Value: 1.55 V
